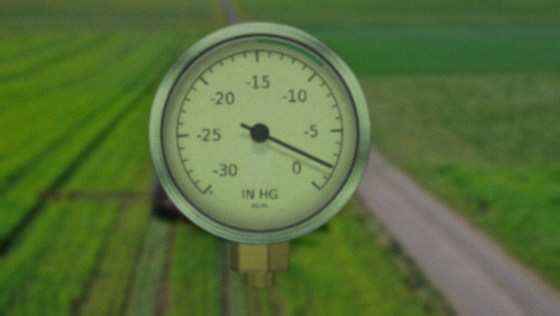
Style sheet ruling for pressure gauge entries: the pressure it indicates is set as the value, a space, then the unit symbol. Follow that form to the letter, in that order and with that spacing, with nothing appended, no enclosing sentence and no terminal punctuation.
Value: -2 inHg
